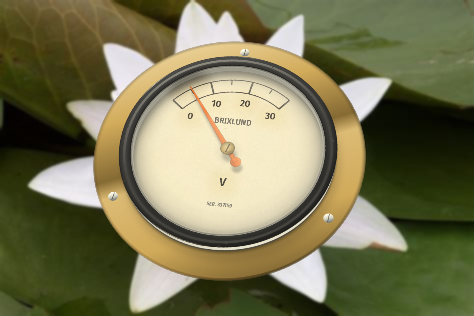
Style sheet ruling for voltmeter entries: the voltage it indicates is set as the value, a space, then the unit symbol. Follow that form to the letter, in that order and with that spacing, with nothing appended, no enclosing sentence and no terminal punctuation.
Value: 5 V
